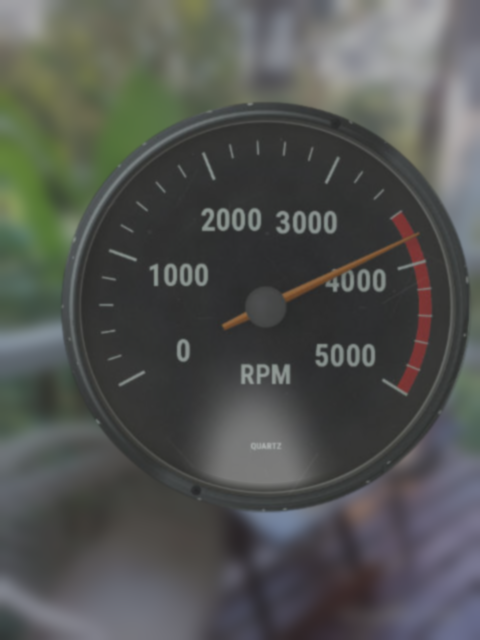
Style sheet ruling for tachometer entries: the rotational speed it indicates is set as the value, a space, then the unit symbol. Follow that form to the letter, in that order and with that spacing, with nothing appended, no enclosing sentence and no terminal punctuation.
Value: 3800 rpm
